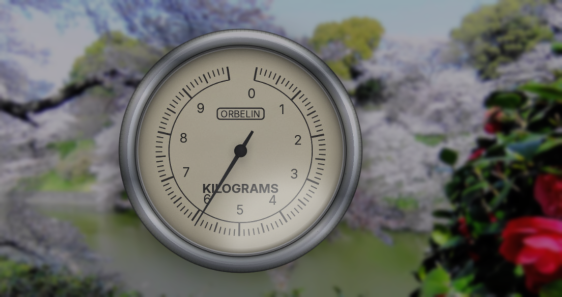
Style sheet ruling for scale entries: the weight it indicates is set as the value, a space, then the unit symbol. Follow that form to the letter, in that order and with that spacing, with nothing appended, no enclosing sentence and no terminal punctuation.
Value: 5.9 kg
